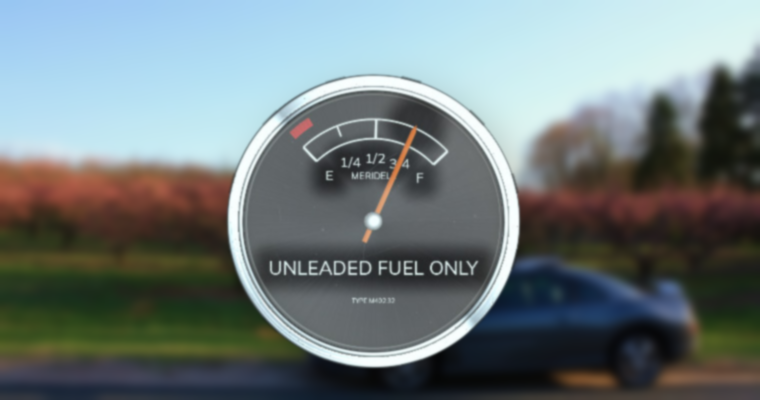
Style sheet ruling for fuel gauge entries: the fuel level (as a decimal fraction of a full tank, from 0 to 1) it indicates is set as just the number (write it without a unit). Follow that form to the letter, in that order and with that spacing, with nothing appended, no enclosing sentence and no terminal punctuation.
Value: 0.75
